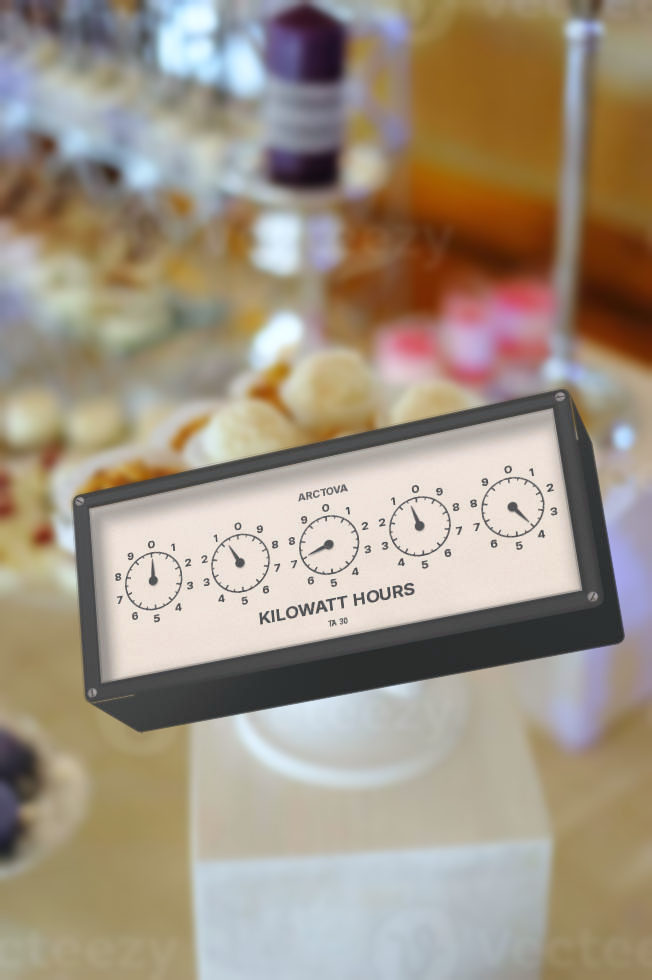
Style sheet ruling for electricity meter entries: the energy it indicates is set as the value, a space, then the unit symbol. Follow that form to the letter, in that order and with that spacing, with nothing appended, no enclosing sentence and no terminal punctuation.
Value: 704 kWh
